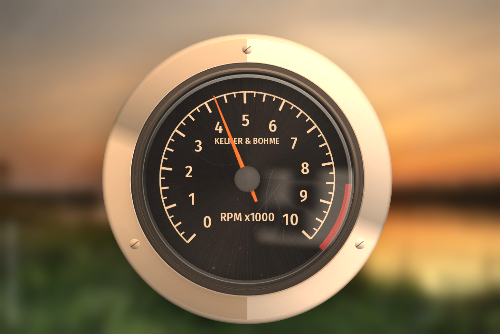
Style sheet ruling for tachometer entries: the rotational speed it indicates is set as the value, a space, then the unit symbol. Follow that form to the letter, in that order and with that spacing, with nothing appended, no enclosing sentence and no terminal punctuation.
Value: 4250 rpm
